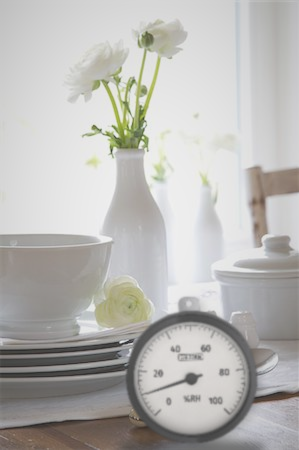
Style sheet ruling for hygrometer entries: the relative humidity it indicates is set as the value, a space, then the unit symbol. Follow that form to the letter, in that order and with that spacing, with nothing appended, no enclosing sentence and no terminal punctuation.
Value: 10 %
